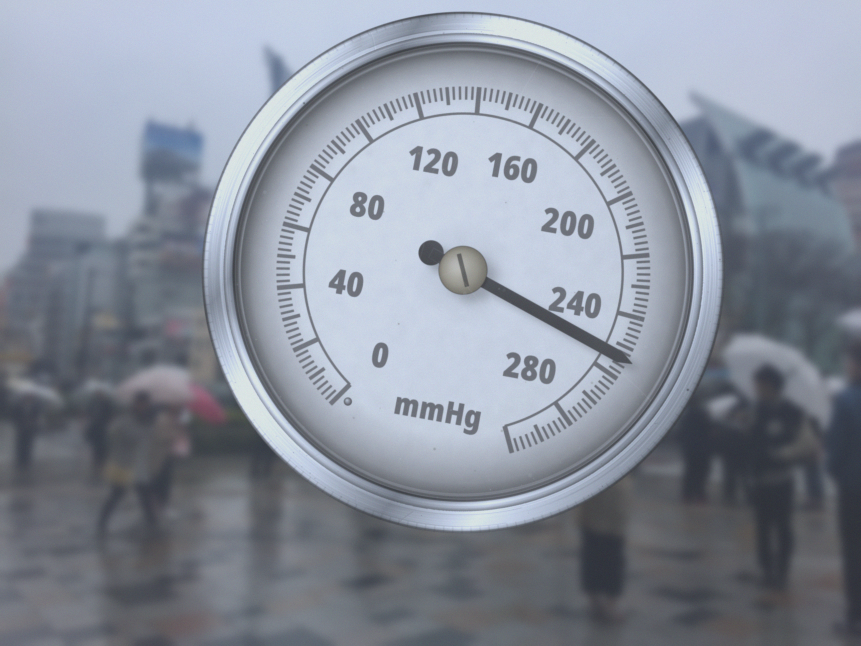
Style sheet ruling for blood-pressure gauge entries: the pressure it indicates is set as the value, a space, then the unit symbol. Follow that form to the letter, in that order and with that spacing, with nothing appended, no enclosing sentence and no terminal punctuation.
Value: 254 mmHg
